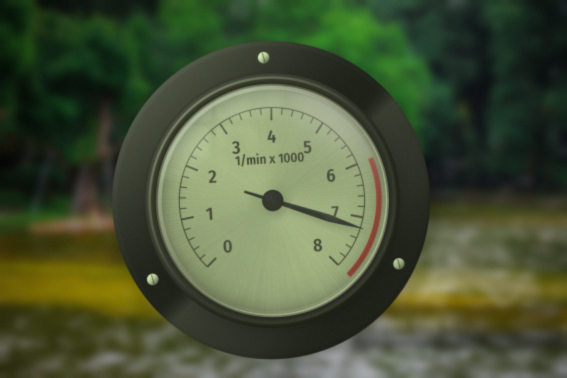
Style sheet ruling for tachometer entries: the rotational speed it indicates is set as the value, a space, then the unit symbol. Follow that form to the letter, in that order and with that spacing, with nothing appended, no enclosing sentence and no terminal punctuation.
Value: 7200 rpm
